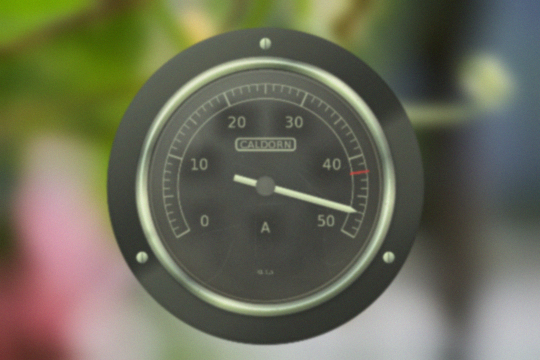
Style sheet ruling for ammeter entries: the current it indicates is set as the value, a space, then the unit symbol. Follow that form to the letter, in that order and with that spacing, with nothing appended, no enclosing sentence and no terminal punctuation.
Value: 47 A
